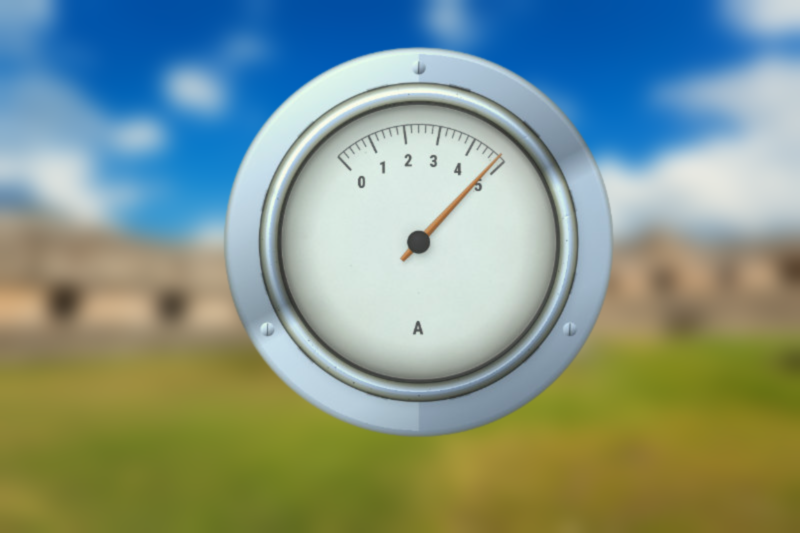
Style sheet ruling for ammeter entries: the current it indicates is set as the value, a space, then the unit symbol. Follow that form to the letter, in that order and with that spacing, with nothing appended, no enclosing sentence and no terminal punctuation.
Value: 4.8 A
